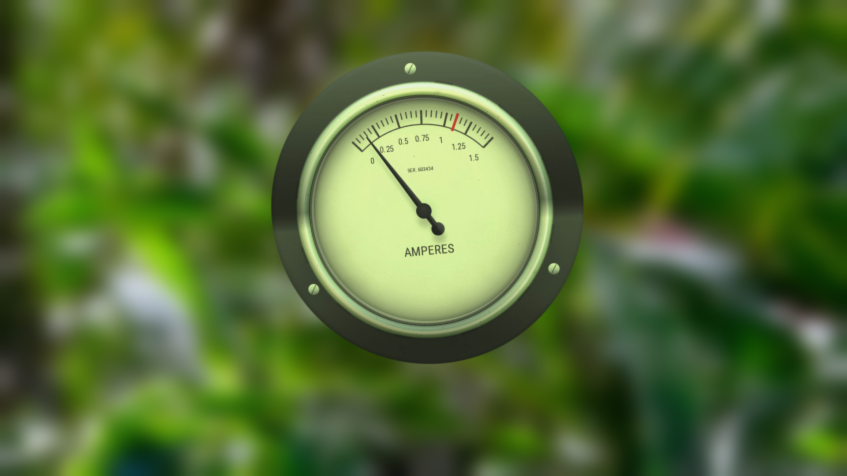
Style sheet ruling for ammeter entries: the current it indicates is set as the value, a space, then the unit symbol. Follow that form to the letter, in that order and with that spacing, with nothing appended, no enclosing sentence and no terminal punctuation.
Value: 0.15 A
